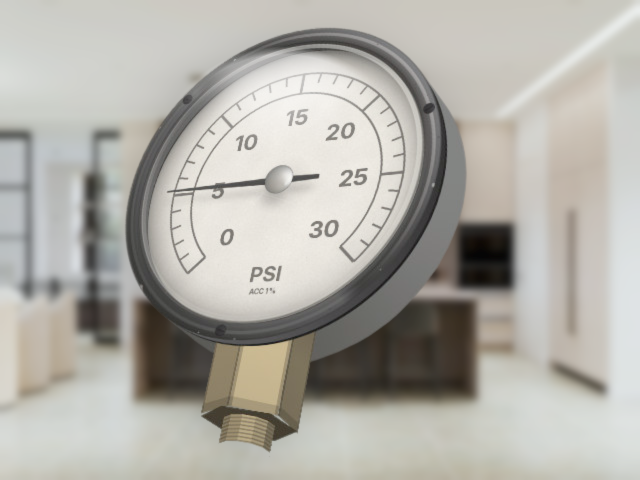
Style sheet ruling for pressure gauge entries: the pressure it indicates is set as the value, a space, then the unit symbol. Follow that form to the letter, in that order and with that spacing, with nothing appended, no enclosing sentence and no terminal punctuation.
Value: 5 psi
